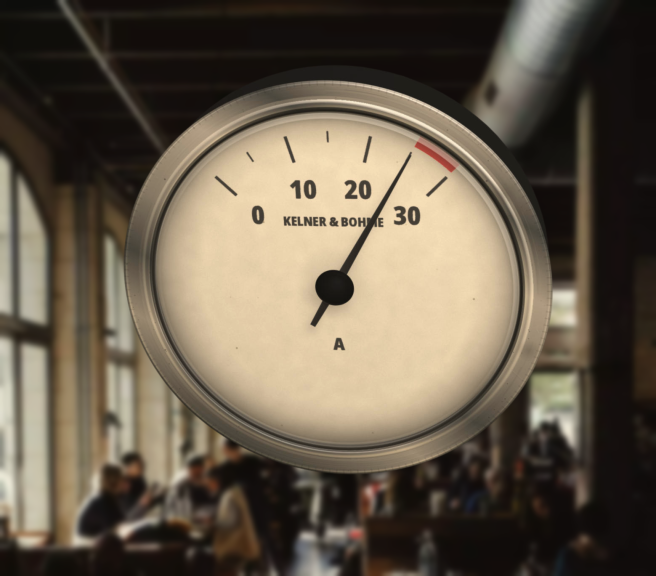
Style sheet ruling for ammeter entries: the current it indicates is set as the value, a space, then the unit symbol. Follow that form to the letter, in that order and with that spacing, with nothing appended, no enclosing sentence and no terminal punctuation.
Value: 25 A
